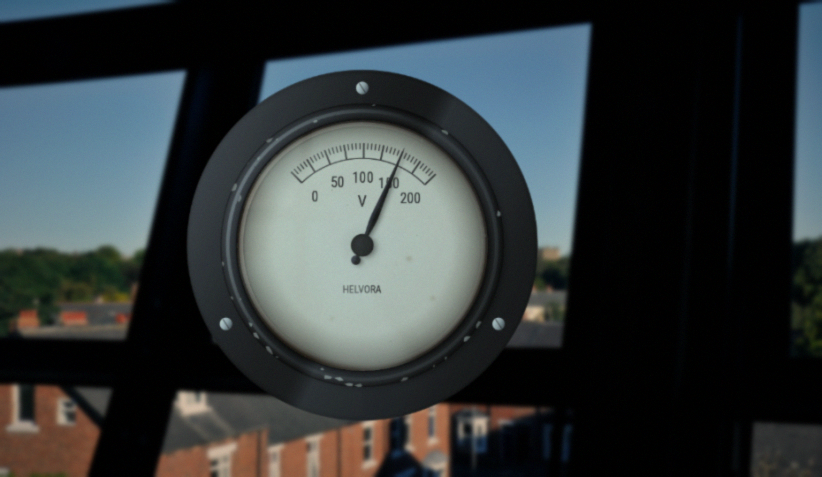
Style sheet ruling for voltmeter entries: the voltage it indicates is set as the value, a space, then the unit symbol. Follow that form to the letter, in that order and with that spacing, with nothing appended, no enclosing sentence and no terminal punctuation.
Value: 150 V
